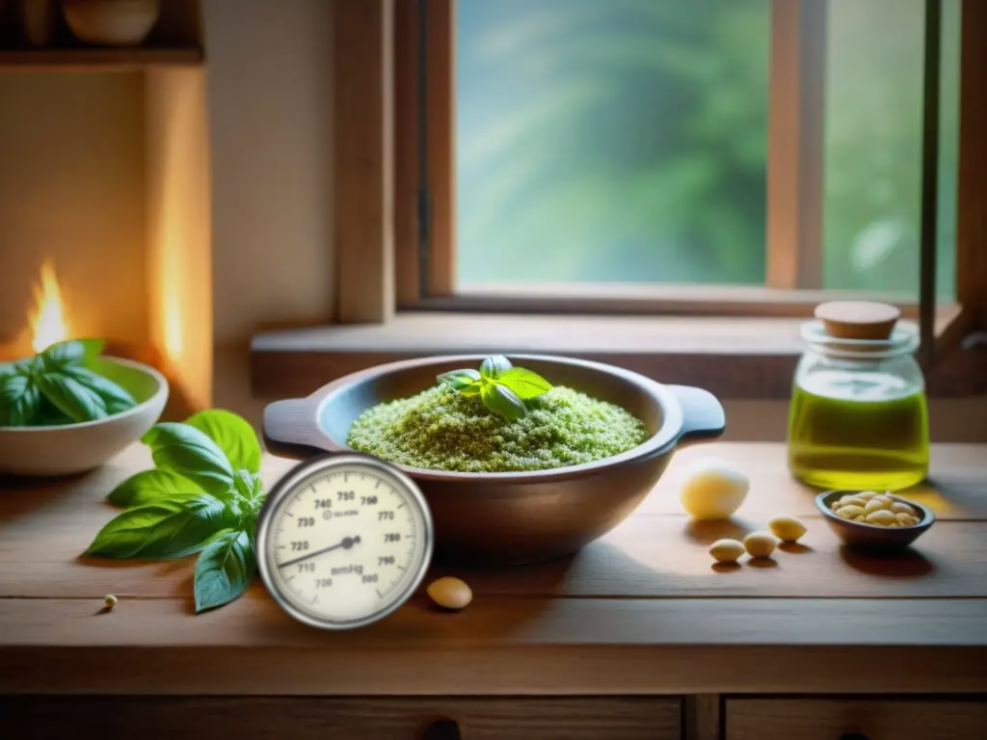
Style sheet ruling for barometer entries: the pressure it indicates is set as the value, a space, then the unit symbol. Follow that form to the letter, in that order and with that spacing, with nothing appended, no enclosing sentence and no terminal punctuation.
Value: 715 mmHg
